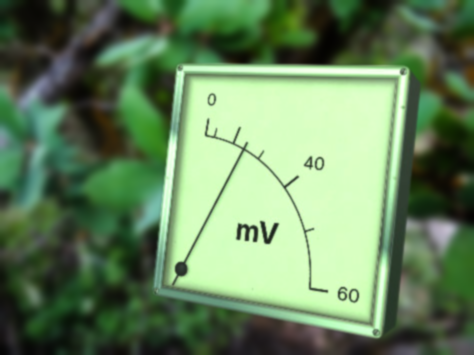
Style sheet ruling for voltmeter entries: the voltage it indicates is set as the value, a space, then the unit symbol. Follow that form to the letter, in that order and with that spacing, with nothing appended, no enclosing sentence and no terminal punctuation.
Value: 25 mV
